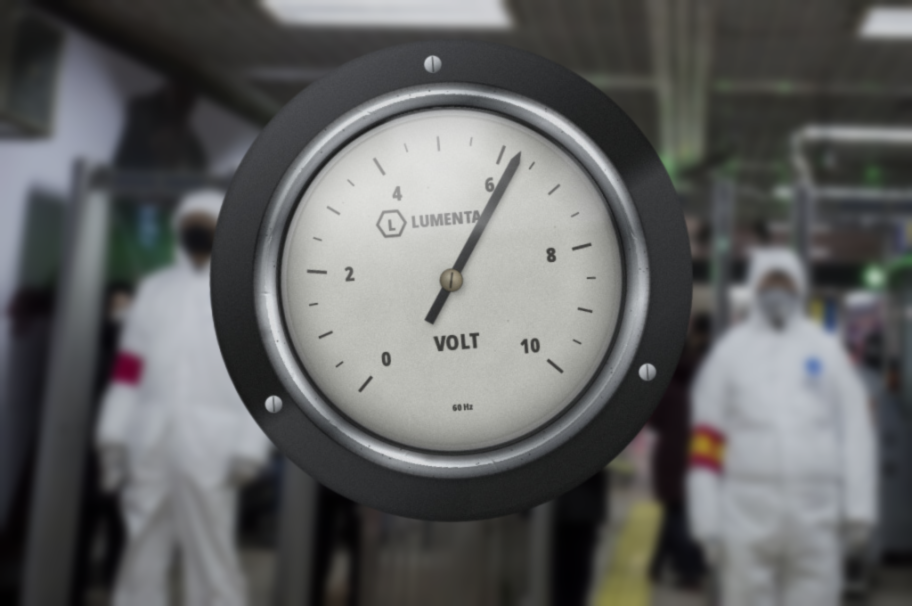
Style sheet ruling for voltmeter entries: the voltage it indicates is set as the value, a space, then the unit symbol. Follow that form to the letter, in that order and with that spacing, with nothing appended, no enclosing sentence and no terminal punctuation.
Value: 6.25 V
